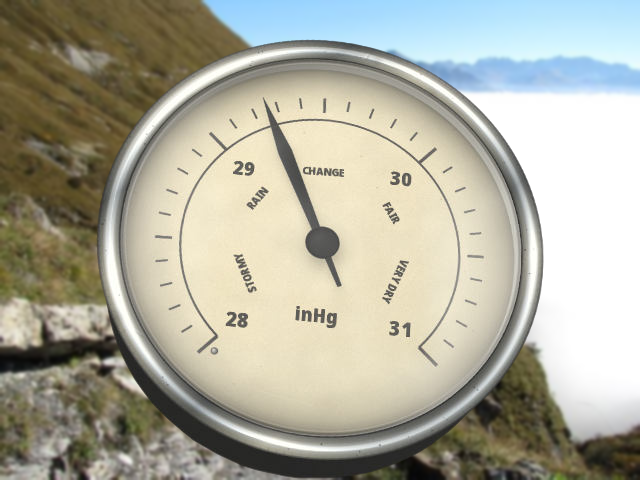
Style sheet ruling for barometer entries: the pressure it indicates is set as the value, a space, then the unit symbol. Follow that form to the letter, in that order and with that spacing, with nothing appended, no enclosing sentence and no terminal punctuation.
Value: 29.25 inHg
